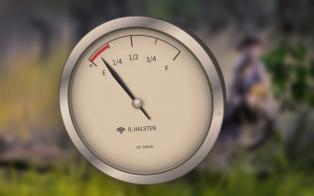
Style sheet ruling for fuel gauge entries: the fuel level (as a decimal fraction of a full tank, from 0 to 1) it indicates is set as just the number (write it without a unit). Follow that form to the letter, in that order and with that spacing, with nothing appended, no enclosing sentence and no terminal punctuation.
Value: 0.125
